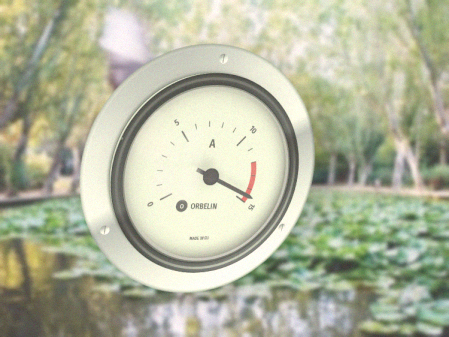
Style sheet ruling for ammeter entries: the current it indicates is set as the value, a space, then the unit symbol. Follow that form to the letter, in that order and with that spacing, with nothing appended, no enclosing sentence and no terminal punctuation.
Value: 14.5 A
